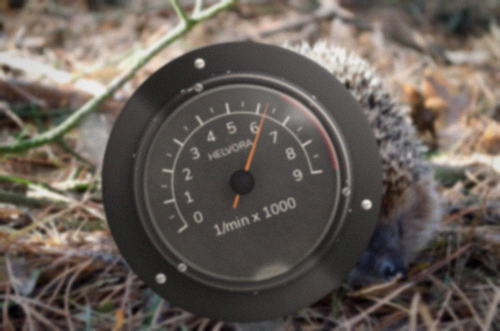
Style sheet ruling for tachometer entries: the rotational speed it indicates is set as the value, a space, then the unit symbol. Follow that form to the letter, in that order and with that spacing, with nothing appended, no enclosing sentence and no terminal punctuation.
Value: 6250 rpm
